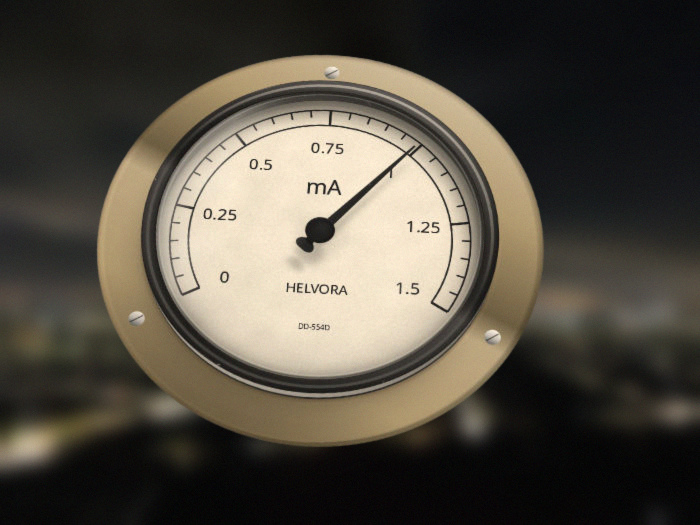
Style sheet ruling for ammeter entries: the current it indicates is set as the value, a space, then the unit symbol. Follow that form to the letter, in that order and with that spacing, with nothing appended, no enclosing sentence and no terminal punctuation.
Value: 1 mA
